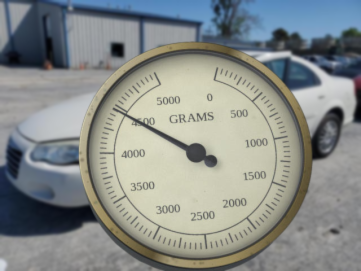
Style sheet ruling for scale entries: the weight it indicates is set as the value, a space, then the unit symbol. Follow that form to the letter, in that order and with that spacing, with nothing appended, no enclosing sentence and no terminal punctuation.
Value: 4450 g
